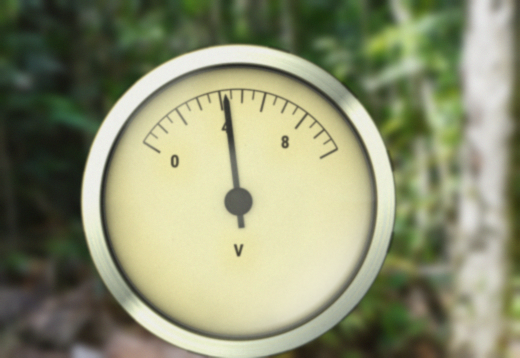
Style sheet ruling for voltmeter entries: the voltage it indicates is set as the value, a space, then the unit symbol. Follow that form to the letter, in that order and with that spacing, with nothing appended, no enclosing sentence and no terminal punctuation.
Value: 4.25 V
